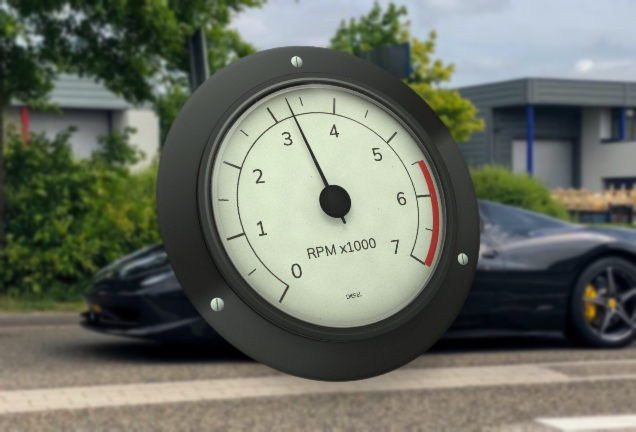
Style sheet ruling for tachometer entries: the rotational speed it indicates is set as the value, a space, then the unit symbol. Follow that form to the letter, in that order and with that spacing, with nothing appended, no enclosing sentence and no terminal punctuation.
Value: 3250 rpm
